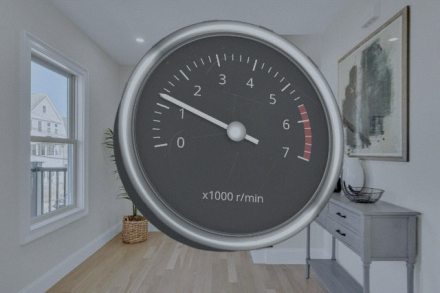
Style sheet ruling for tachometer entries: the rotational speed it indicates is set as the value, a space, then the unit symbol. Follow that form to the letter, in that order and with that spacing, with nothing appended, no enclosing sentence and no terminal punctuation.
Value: 1200 rpm
